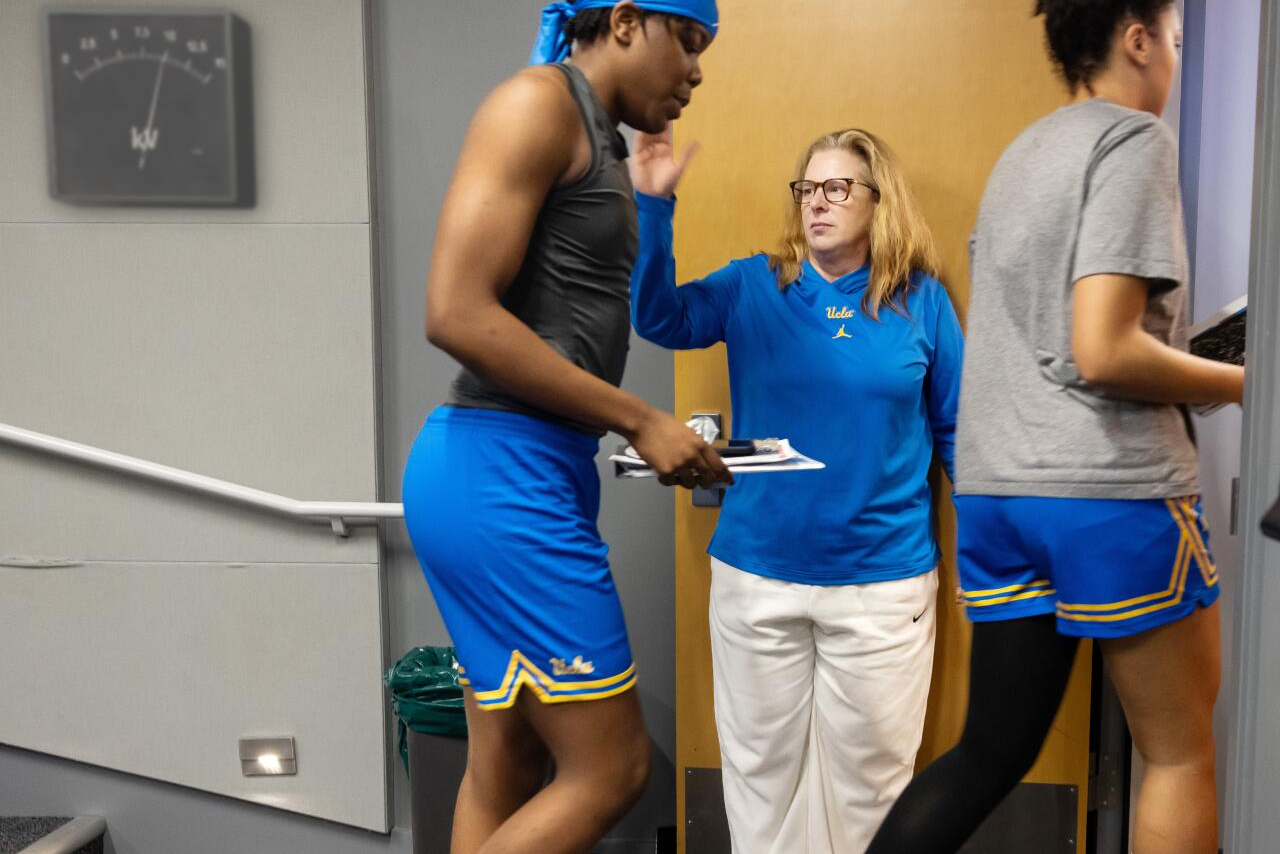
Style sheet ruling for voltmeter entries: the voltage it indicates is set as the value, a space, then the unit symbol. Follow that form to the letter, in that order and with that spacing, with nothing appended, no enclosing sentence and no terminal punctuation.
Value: 10 kV
